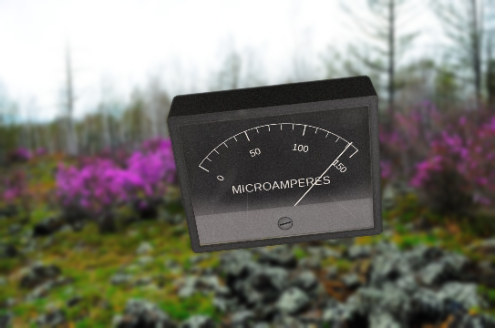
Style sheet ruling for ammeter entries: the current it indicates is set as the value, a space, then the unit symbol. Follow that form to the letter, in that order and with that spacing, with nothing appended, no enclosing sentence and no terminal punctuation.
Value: 140 µA
